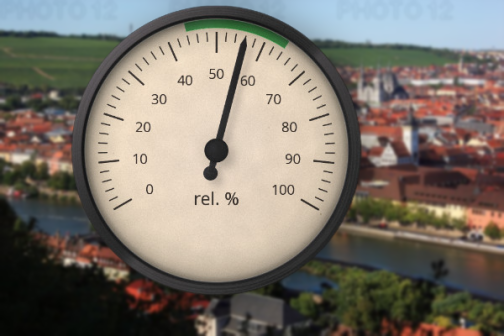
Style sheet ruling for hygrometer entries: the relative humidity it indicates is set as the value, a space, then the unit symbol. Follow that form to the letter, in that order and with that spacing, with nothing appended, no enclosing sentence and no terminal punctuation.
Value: 56 %
